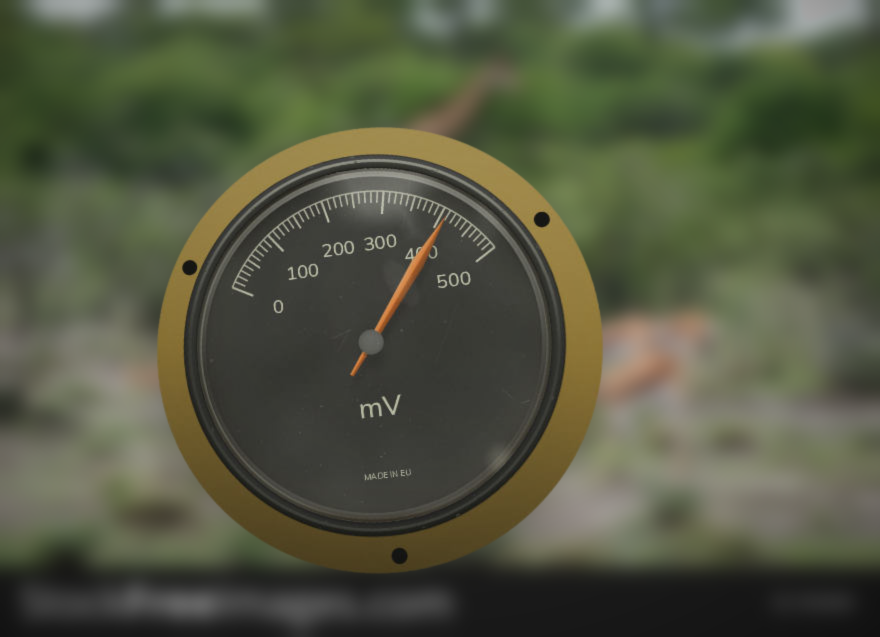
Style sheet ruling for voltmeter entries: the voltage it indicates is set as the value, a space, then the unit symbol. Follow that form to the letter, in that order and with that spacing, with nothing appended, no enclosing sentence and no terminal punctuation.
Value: 410 mV
